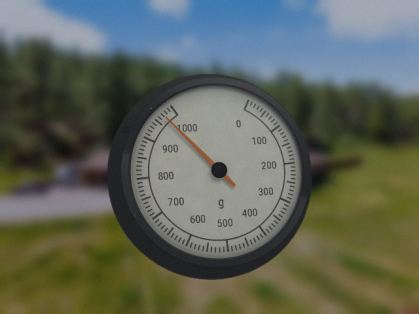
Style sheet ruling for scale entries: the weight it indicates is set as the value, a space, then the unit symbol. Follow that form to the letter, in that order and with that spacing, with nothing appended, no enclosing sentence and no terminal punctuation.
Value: 970 g
